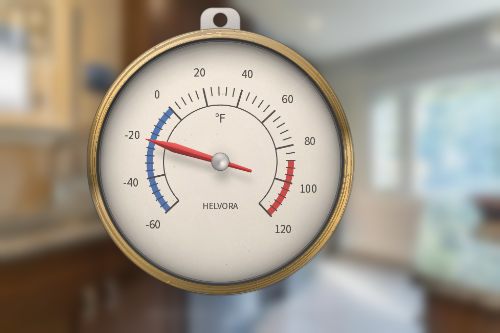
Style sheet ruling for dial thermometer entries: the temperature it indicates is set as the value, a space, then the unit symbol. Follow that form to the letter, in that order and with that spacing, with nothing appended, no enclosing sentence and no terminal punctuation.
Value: -20 °F
